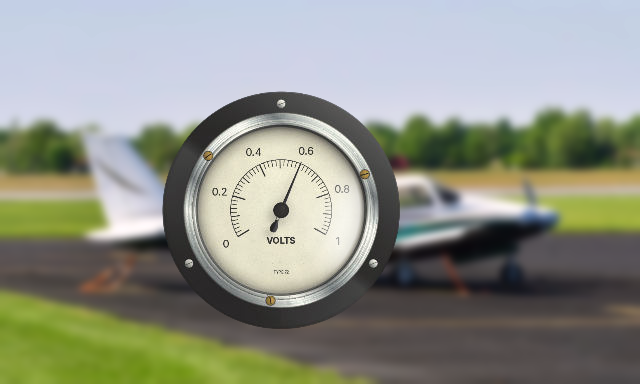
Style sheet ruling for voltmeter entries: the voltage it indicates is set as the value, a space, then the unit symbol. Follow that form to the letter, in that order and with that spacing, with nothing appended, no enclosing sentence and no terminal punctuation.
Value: 0.6 V
